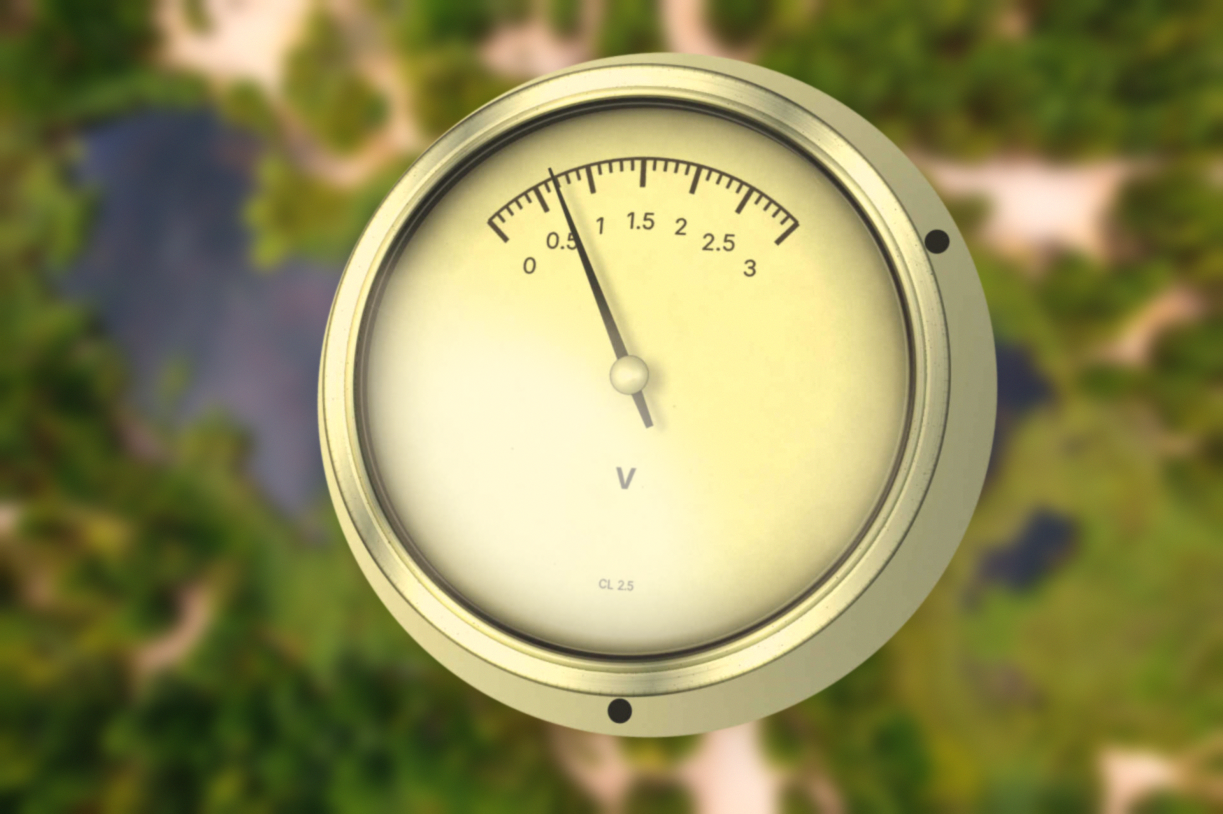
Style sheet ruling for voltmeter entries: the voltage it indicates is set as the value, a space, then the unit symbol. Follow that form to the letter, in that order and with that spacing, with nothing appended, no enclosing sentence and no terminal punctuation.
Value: 0.7 V
